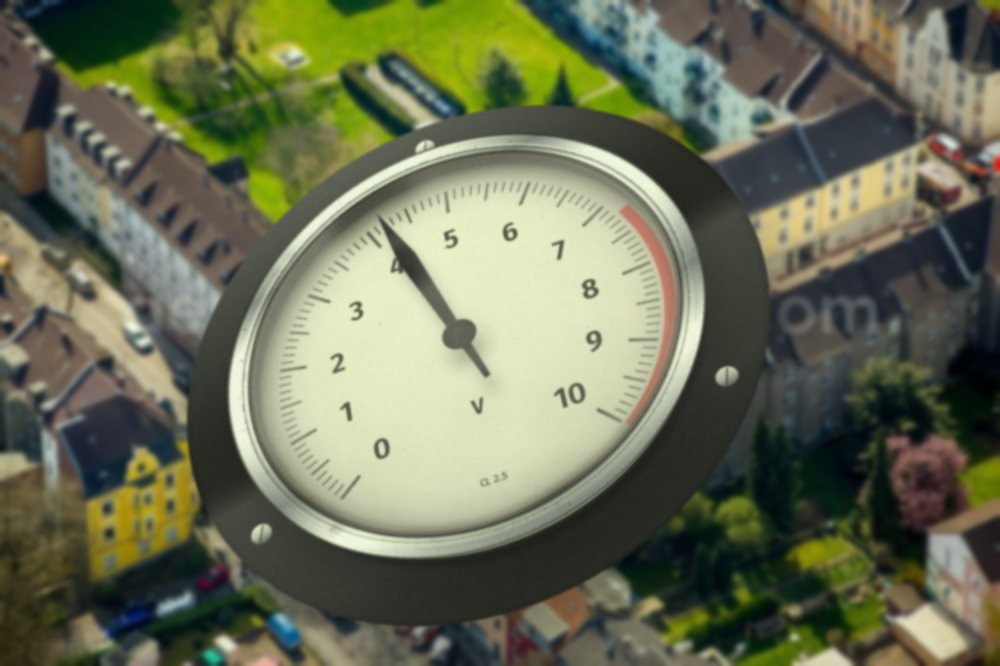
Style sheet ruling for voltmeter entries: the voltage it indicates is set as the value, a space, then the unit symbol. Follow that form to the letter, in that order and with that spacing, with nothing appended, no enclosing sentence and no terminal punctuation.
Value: 4.2 V
